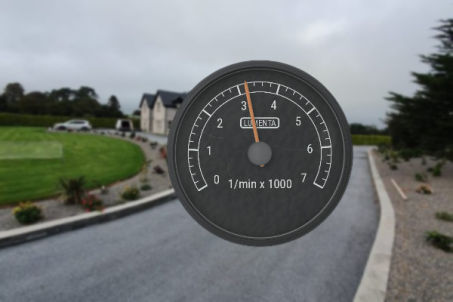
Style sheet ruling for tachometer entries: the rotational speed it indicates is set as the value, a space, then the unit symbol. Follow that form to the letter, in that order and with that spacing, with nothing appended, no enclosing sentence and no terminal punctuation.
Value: 3200 rpm
